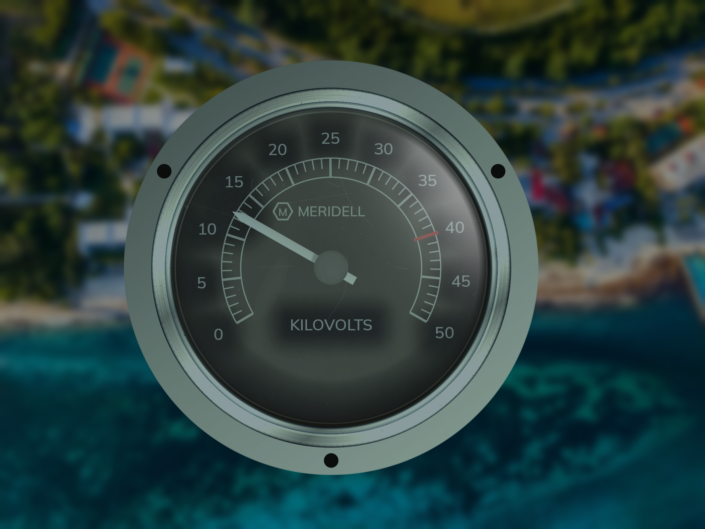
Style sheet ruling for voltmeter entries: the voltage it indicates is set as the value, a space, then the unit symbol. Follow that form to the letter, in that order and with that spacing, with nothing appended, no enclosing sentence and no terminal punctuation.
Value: 12.5 kV
